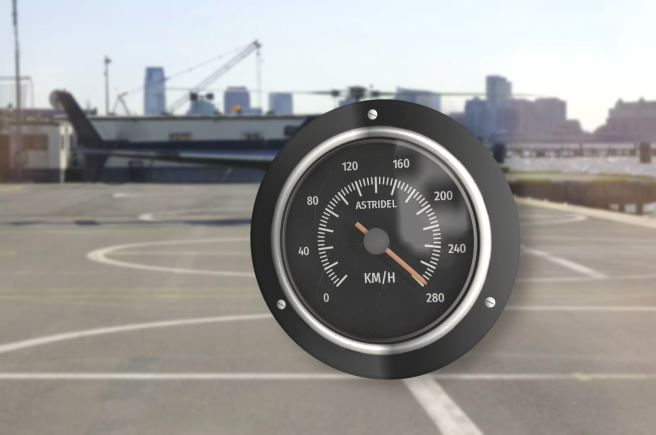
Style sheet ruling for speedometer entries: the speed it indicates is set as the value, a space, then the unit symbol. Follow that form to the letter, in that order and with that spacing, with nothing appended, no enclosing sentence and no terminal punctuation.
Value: 276 km/h
